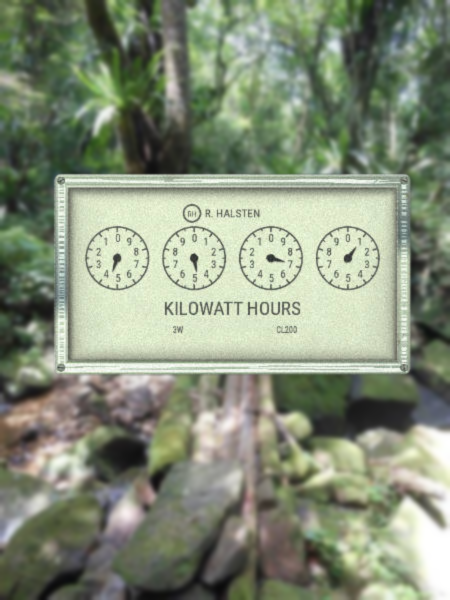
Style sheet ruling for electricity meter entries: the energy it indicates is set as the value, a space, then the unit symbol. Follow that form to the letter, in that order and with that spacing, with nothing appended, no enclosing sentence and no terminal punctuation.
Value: 4471 kWh
